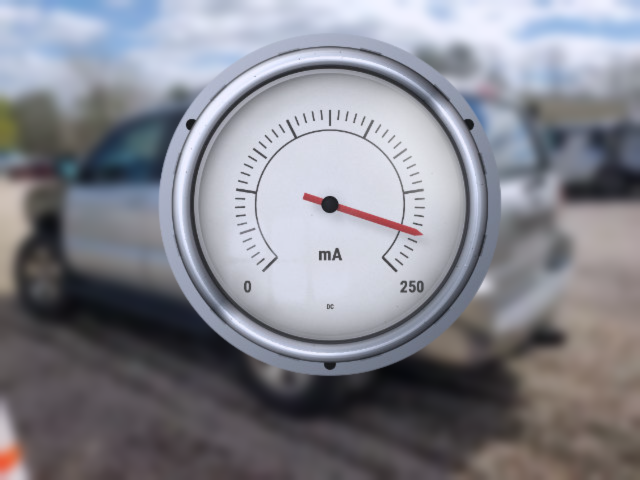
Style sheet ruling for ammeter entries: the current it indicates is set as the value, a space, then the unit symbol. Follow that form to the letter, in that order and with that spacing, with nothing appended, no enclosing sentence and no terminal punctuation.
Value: 225 mA
